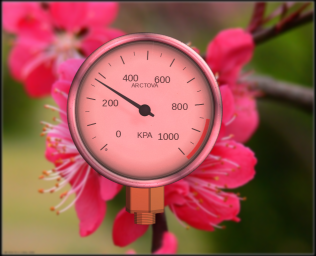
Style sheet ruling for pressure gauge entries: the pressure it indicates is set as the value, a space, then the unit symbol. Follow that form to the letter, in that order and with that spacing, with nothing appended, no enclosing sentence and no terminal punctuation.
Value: 275 kPa
